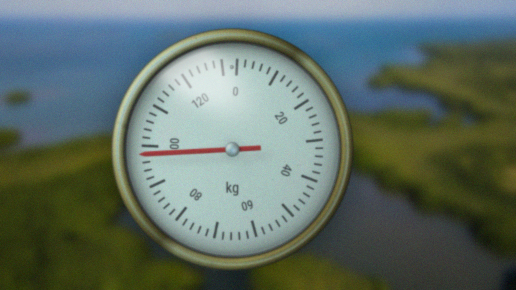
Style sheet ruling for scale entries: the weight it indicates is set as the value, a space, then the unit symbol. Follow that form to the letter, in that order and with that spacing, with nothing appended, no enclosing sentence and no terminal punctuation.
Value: 98 kg
